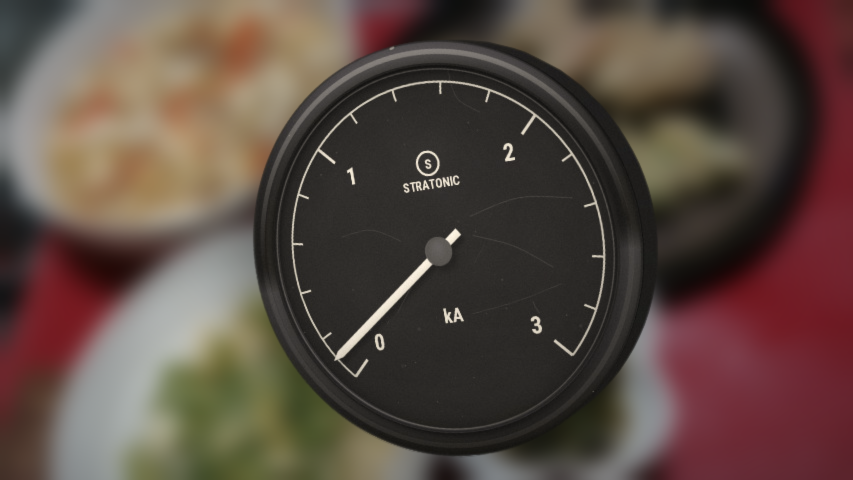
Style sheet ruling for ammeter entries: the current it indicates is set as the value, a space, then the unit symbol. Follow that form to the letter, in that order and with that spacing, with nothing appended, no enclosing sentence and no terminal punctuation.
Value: 0.1 kA
